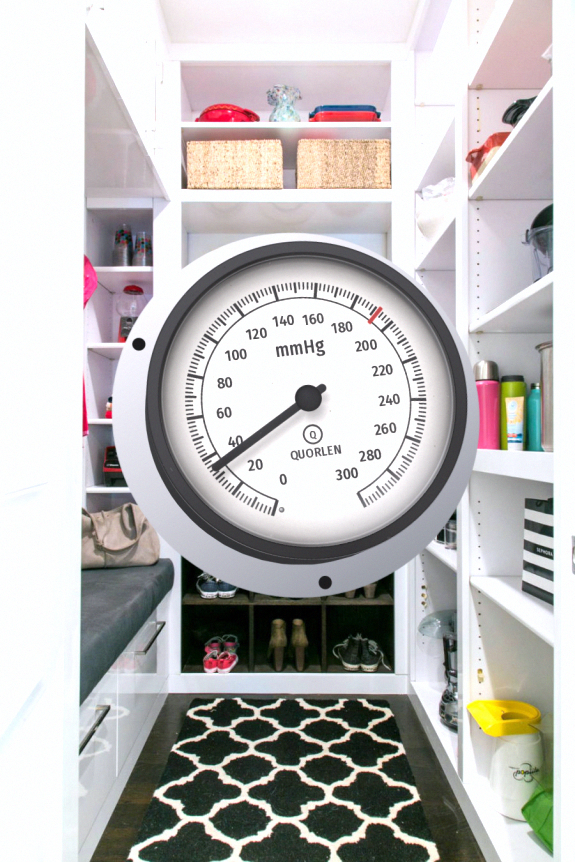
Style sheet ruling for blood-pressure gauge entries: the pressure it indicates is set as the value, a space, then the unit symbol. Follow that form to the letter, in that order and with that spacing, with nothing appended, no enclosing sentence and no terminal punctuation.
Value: 34 mmHg
